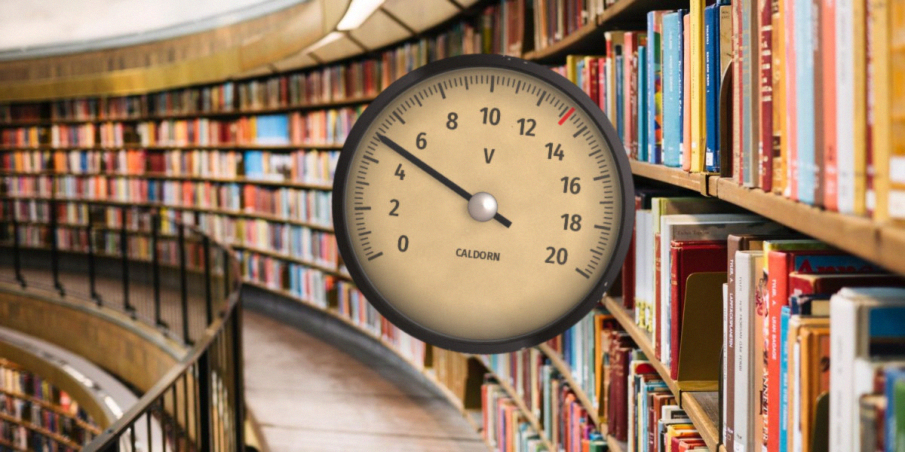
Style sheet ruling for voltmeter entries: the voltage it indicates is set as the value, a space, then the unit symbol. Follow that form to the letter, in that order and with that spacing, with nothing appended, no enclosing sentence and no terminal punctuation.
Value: 5 V
